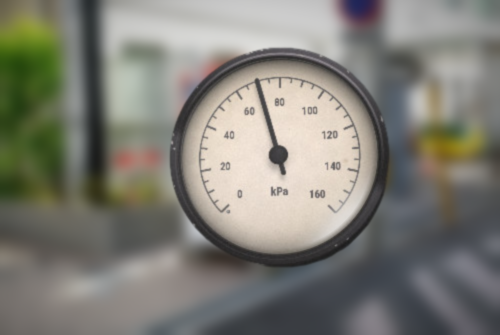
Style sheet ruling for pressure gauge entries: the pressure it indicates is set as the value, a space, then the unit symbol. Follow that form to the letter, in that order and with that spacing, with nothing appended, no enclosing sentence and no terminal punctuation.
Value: 70 kPa
